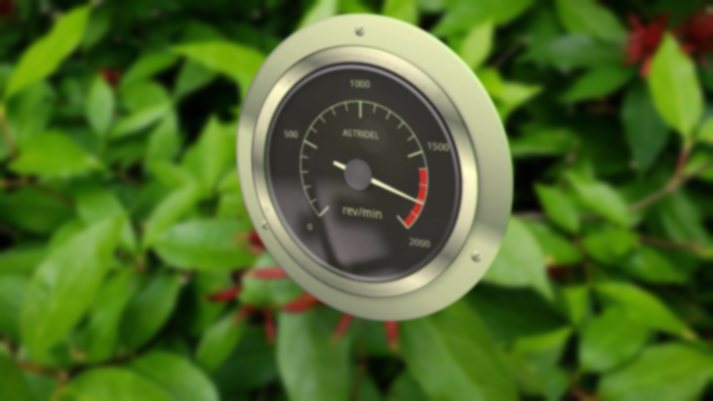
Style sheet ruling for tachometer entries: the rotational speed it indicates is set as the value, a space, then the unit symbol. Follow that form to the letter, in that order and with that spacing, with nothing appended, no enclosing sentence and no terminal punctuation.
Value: 1800 rpm
